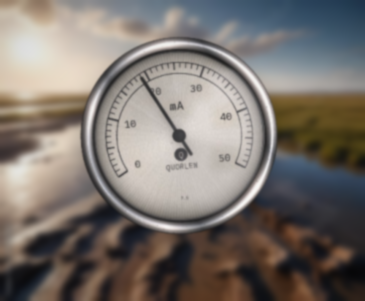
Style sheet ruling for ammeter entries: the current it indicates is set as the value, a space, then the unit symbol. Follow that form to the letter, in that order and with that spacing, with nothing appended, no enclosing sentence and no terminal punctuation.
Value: 19 mA
